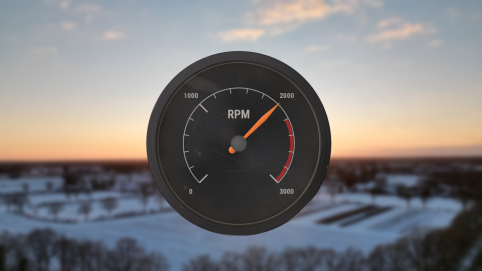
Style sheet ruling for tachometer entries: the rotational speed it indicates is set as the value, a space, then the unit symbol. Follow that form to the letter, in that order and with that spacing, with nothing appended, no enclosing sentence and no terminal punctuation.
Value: 2000 rpm
